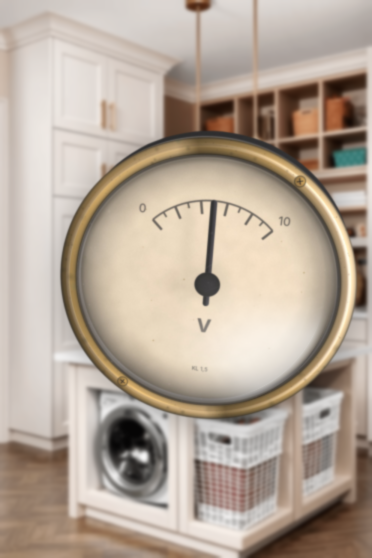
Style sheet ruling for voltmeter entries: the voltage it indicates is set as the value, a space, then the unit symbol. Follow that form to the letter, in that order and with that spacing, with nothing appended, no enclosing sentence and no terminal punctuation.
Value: 5 V
